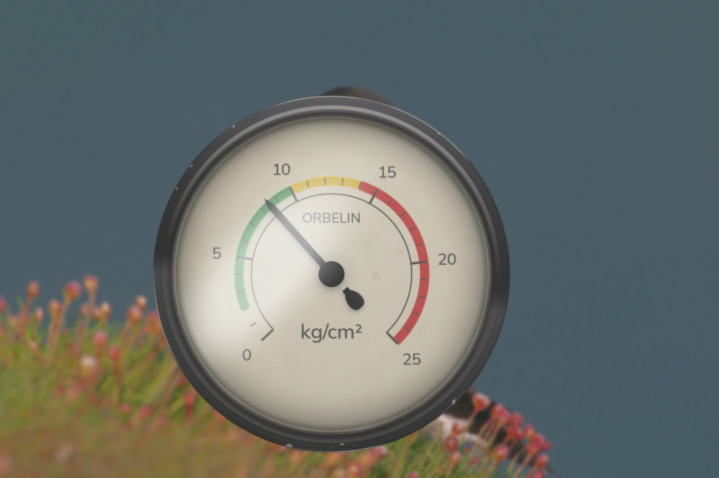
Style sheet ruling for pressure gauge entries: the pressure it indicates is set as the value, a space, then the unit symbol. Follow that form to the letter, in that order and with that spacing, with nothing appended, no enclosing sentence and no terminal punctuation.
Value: 8.5 kg/cm²
